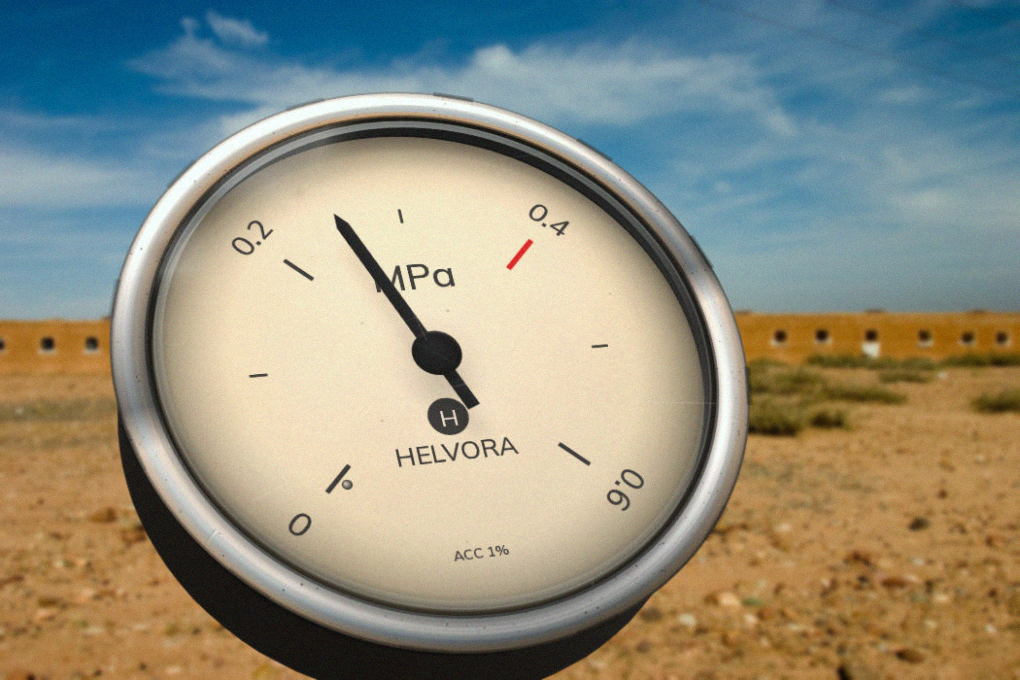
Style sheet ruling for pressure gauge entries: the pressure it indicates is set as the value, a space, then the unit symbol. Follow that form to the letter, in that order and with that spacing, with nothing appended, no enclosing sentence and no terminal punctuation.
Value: 0.25 MPa
